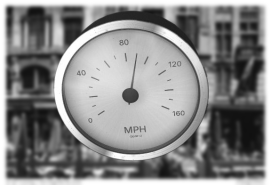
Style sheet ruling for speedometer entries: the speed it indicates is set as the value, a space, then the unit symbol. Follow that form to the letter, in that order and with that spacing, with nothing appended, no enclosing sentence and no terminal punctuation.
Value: 90 mph
